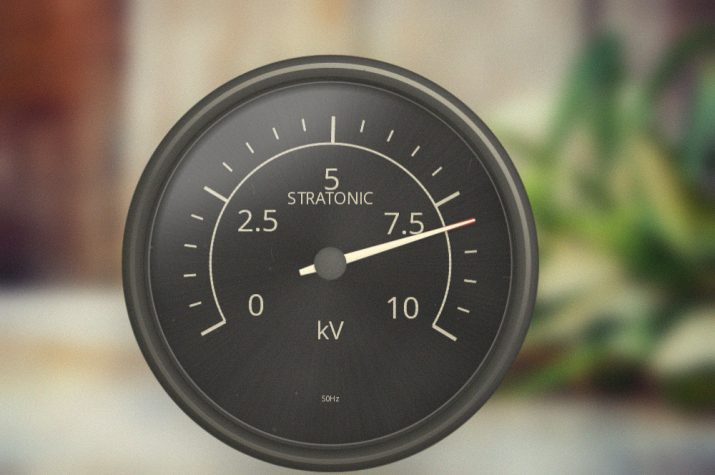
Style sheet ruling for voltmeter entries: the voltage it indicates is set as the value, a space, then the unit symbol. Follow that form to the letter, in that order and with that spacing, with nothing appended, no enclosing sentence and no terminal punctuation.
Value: 8 kV
